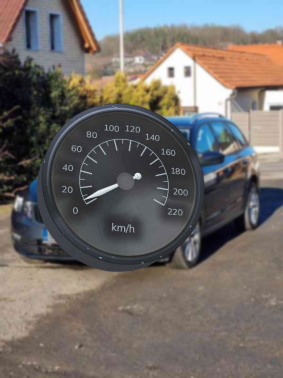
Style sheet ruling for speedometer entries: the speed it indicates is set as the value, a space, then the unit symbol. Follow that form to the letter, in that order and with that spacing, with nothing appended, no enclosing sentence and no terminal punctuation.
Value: 5 km/h
